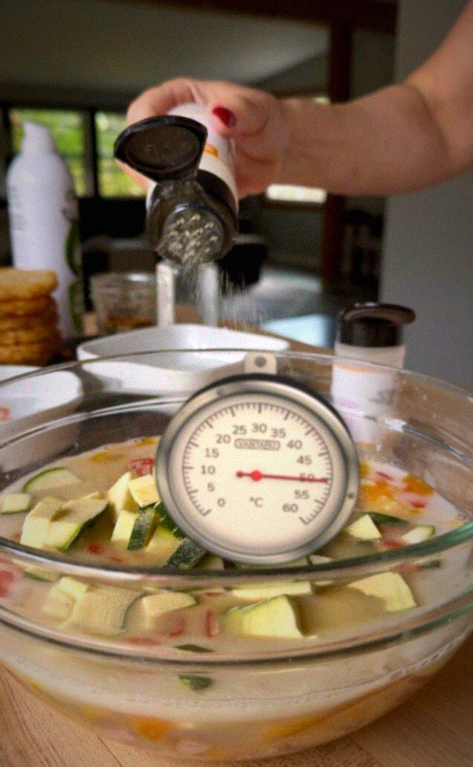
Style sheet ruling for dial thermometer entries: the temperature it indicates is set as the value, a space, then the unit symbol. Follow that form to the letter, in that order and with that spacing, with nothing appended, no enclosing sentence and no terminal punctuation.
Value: 50 °C
